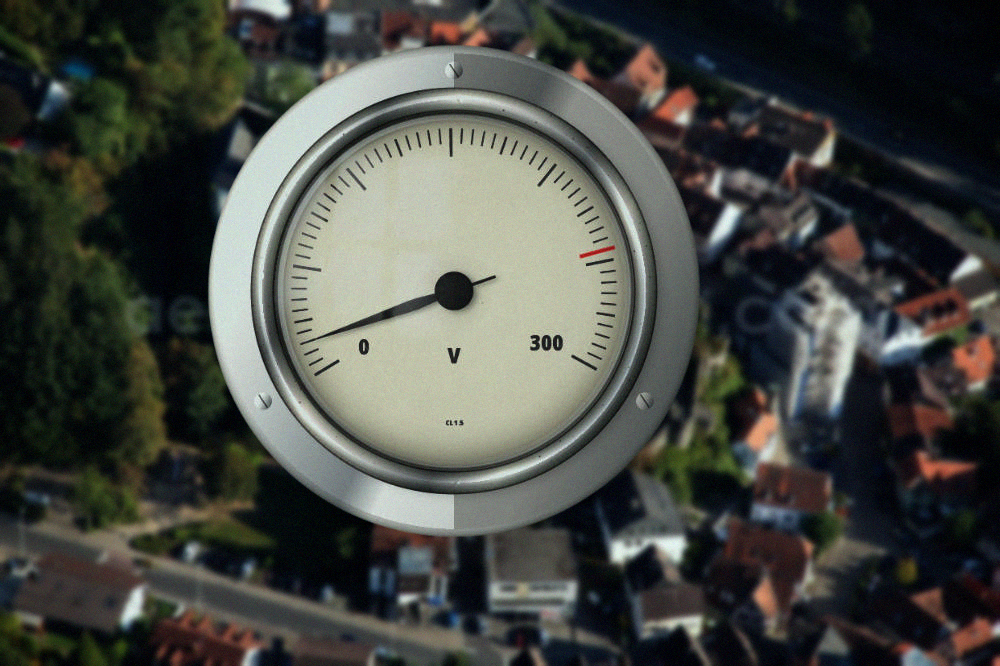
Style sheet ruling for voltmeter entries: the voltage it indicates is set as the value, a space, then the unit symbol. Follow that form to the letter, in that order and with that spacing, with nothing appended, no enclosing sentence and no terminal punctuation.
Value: 15 V
